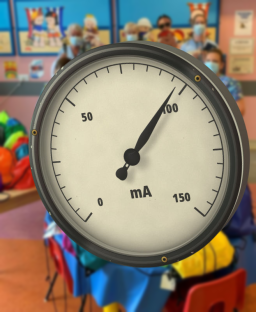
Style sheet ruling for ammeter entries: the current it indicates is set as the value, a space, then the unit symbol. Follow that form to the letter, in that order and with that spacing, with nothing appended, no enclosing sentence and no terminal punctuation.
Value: 97.5 mA
